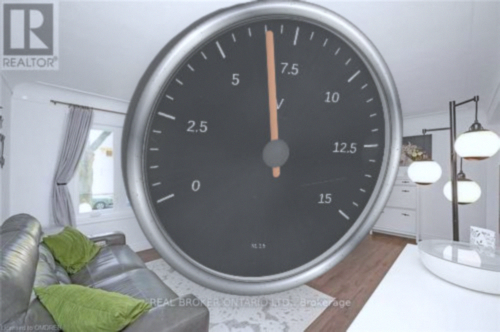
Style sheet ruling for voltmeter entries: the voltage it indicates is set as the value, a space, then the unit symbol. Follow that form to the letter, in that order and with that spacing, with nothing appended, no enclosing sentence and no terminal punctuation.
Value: 6.5 V
